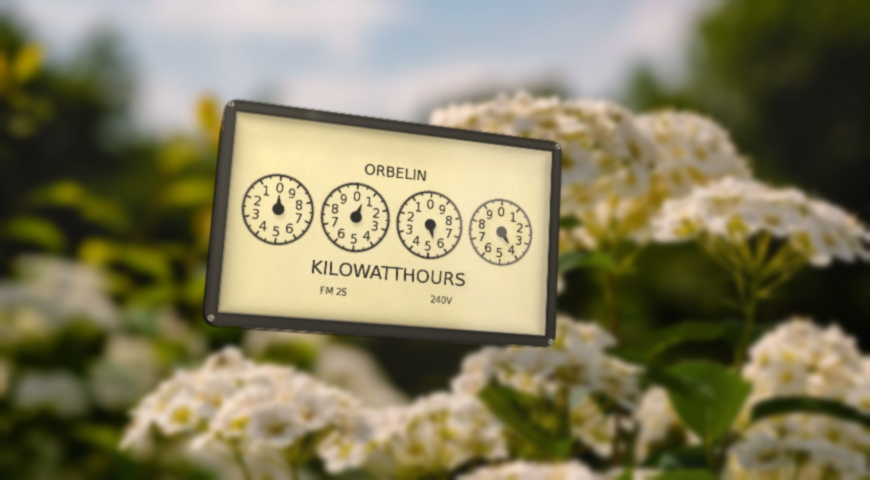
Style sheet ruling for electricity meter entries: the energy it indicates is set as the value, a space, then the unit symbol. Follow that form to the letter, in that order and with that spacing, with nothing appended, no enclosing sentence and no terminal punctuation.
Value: 54 kWh
